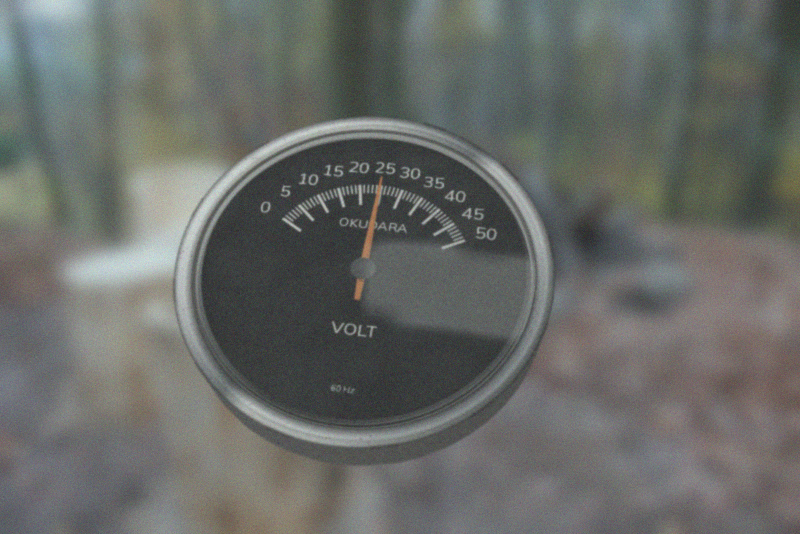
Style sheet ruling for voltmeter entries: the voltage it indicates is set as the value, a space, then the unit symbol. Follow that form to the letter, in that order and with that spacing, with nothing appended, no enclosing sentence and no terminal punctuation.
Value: 25 V
